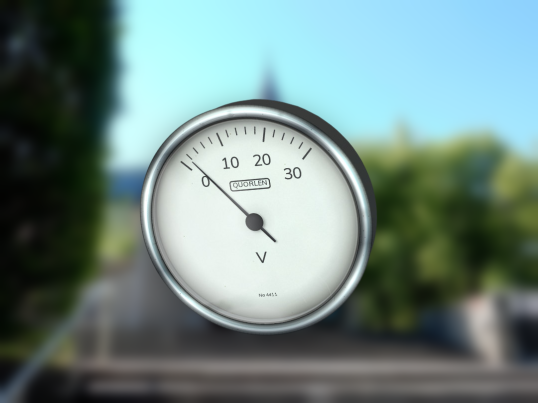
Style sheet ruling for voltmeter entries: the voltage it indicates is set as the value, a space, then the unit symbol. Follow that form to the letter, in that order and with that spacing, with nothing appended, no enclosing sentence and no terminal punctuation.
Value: 2 V
